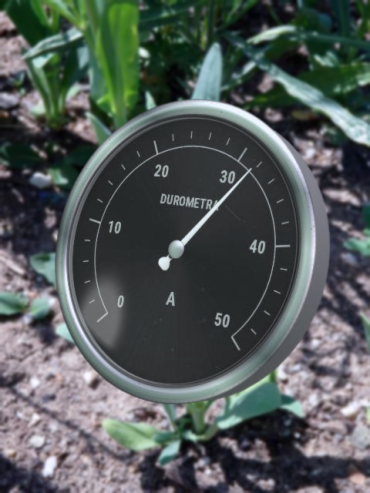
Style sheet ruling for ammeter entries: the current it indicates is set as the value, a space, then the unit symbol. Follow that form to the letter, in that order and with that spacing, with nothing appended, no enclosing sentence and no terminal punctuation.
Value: 32 A
